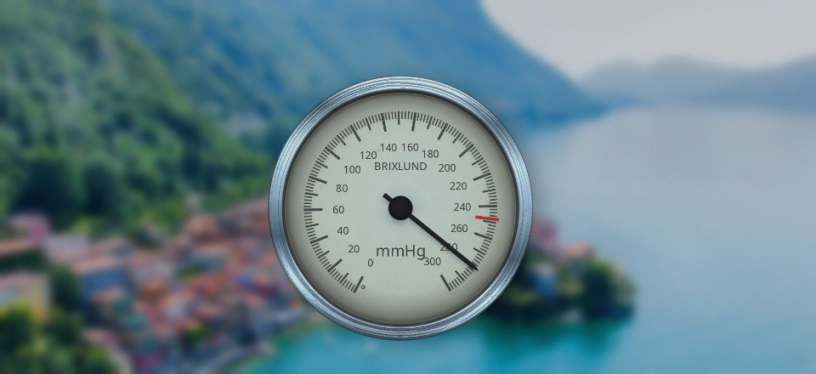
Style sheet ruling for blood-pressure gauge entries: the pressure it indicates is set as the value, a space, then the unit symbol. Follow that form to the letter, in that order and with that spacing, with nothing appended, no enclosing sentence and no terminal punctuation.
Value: 280 mmHg
